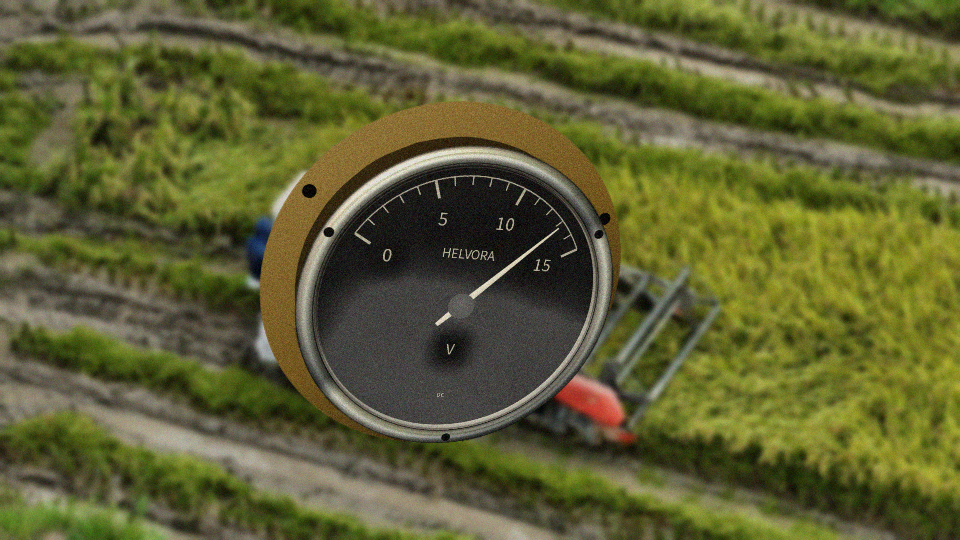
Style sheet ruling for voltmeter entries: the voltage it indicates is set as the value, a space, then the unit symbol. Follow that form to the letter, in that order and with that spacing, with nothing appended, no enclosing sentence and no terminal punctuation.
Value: 13 V
